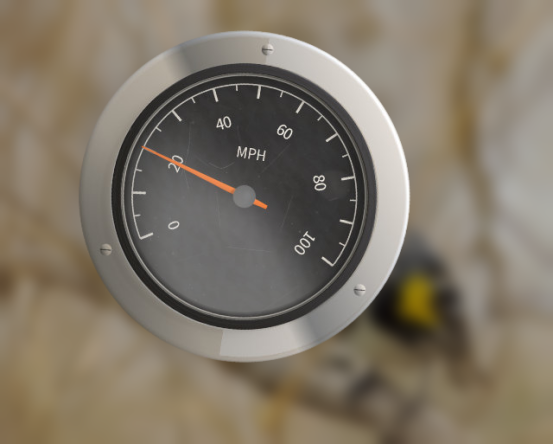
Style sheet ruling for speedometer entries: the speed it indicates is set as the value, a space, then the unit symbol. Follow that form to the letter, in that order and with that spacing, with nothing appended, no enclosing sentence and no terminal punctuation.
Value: 20 mph
